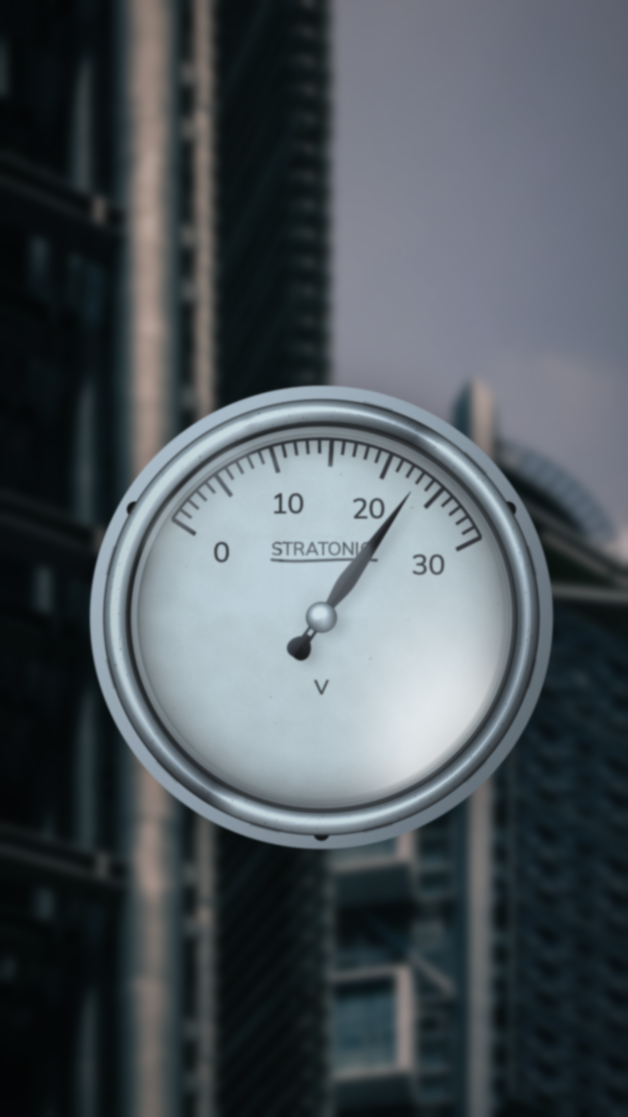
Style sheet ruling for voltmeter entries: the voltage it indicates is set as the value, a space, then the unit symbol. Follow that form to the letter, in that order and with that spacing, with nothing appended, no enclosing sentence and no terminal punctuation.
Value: 23 V
